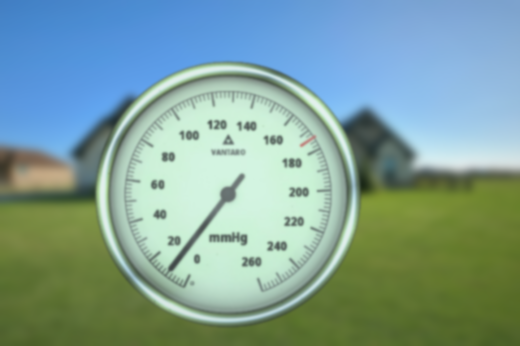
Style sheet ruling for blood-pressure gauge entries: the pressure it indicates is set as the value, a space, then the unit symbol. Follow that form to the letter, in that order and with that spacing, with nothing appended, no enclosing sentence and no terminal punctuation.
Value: 10 mmHg
